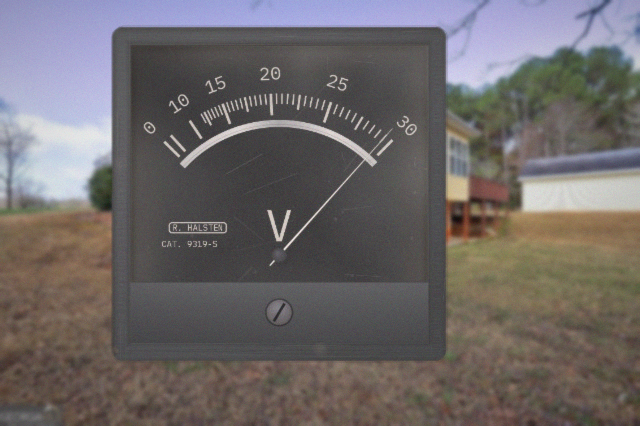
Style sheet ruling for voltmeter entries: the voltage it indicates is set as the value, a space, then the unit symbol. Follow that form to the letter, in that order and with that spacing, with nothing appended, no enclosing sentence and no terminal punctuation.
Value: 29.5 V
